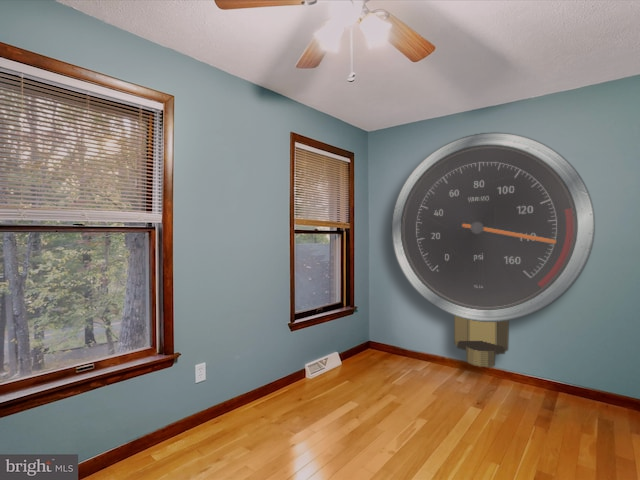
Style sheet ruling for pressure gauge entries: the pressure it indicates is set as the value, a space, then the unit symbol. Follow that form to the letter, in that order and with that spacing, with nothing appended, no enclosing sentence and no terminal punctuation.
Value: 140 psi
